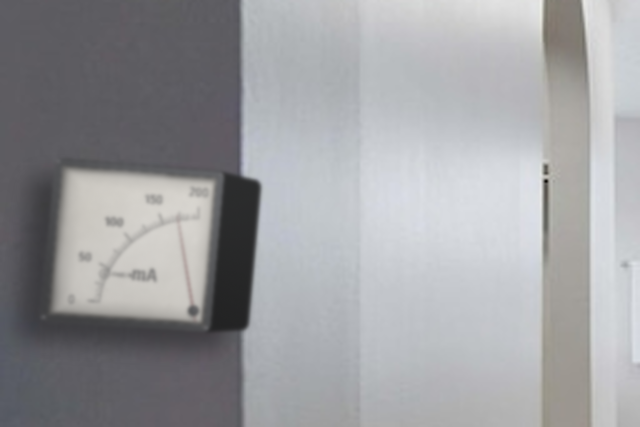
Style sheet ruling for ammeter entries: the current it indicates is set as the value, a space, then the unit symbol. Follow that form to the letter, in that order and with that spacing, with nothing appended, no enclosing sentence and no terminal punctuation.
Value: 175 mA
